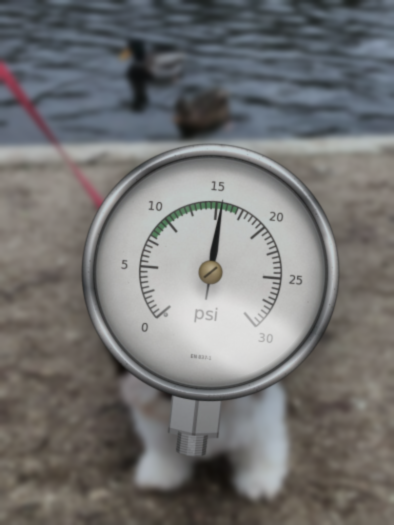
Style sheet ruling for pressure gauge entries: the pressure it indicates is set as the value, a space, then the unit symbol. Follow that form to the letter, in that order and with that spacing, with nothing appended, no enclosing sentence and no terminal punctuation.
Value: 15.5 psi
